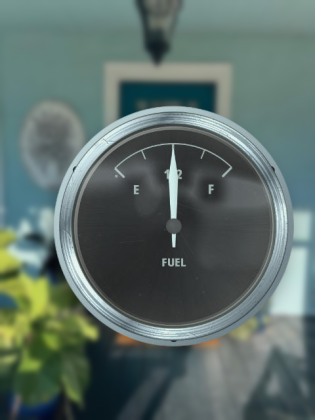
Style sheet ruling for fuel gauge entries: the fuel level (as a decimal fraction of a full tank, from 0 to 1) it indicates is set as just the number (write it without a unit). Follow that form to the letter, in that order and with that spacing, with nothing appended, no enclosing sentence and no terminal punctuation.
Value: 0.5
